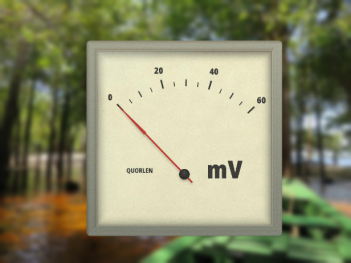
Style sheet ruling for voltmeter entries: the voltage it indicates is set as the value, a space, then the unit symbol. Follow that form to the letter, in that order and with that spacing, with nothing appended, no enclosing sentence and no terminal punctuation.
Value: 0 mV
